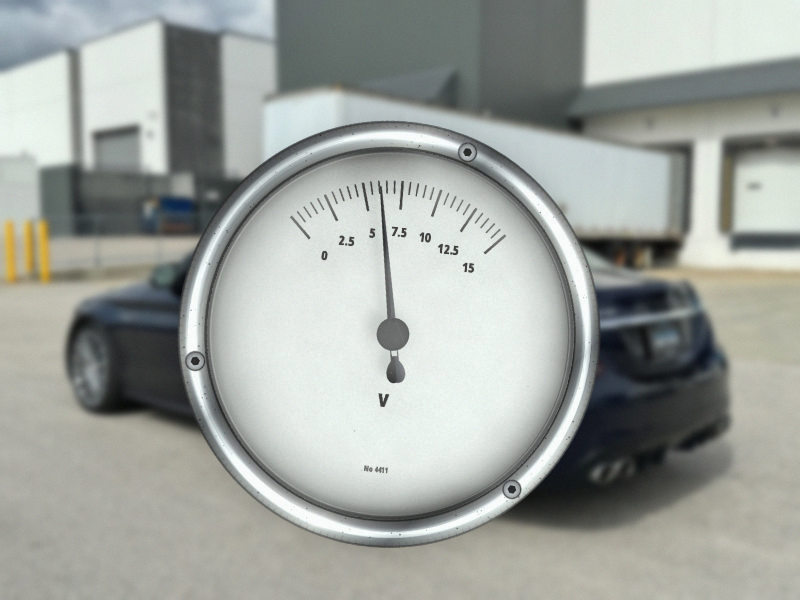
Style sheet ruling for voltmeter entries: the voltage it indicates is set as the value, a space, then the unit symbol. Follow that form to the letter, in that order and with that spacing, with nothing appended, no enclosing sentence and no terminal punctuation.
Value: 6 V
